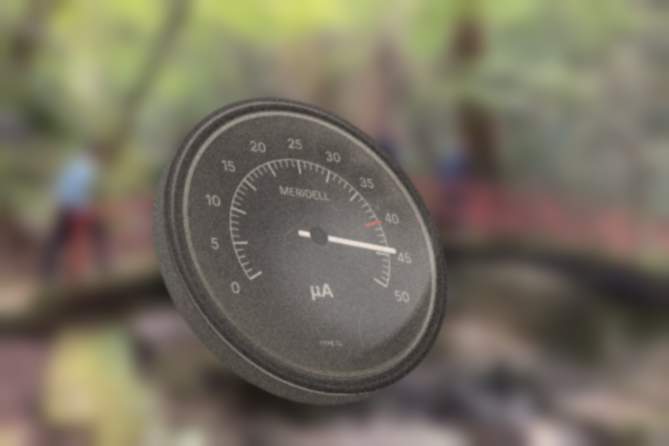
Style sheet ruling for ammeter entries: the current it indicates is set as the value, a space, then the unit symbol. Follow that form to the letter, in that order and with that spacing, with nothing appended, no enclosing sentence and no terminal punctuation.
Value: 45 µA
